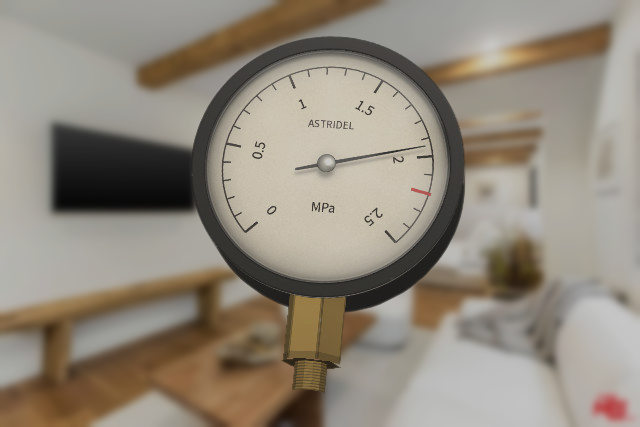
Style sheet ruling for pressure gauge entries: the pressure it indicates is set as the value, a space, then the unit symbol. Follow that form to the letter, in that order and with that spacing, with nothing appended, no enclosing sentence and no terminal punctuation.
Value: 1.95 MPa
